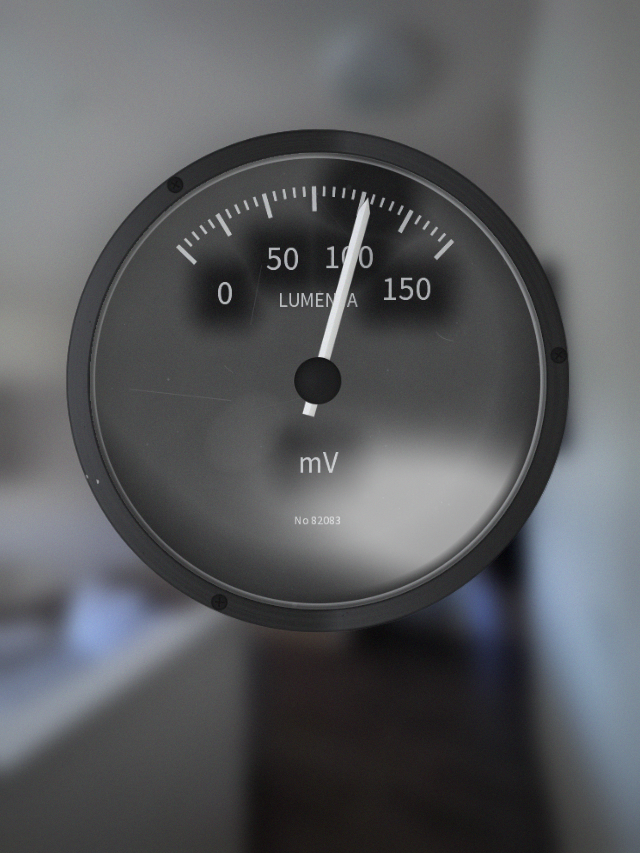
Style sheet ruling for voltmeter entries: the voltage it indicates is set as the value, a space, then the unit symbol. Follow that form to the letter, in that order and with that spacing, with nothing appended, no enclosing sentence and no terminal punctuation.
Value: 102.5 mV
